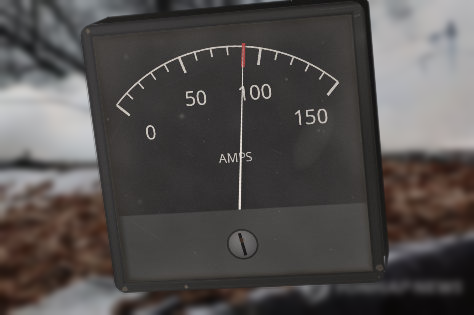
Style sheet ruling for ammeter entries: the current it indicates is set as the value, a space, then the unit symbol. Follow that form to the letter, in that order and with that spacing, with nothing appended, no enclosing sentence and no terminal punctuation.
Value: 90 A
